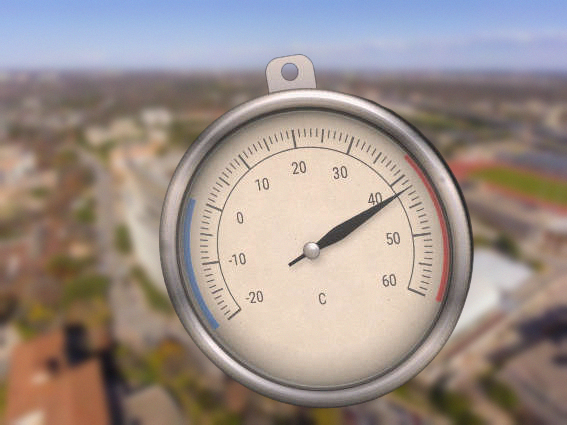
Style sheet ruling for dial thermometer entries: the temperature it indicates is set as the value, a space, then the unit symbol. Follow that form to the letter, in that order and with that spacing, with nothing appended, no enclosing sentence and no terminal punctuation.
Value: 42 °C
